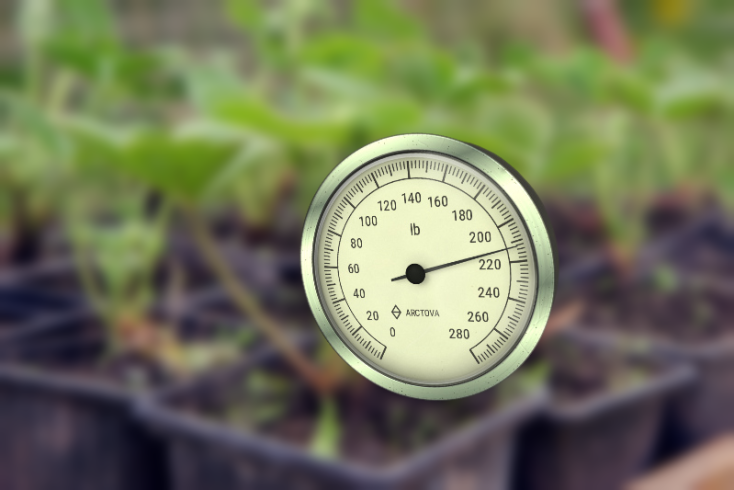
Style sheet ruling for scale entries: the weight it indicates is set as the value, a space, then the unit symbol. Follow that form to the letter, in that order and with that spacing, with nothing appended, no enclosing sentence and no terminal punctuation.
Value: 212 lb
